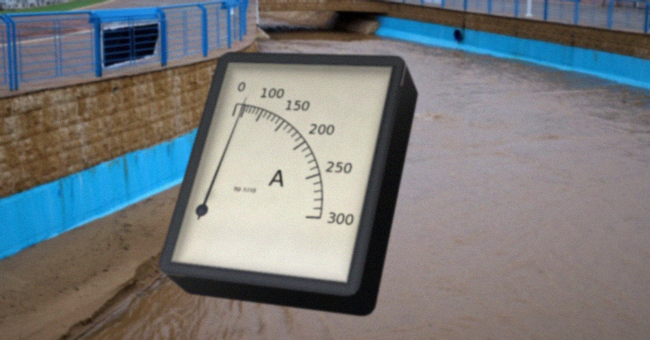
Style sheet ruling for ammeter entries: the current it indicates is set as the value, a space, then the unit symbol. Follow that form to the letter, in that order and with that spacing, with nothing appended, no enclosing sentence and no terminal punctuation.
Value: 50 A
